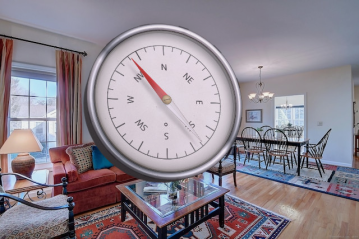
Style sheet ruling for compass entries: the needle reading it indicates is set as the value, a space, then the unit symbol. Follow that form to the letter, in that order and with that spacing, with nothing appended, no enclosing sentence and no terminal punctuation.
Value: 320 °
